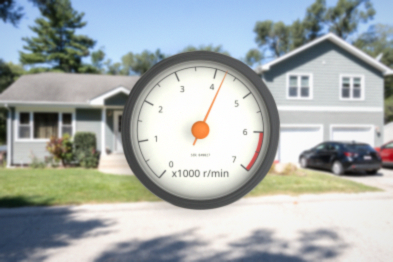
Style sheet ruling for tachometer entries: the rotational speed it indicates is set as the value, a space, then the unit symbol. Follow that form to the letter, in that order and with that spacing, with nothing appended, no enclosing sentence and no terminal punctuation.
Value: 4250 rpm
